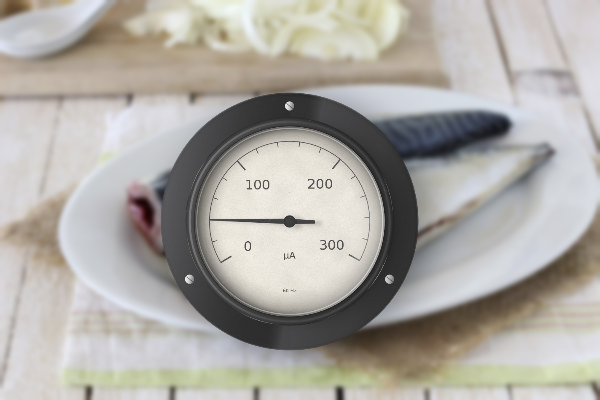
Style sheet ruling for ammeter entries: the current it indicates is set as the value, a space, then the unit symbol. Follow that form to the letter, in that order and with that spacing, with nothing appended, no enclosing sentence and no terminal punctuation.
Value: 40 µA
